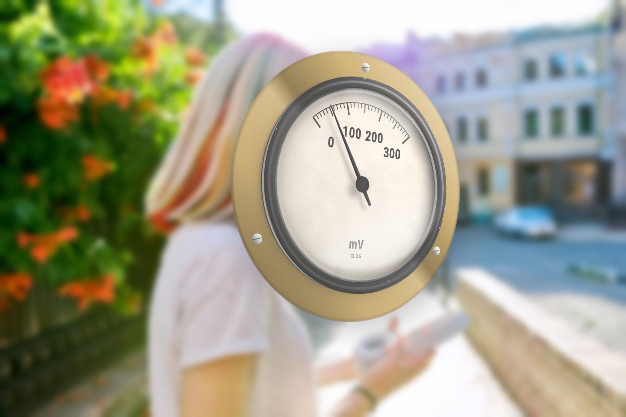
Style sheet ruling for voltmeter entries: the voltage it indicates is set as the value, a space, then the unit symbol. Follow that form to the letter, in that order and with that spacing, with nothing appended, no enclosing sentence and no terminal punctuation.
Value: 50 mV
